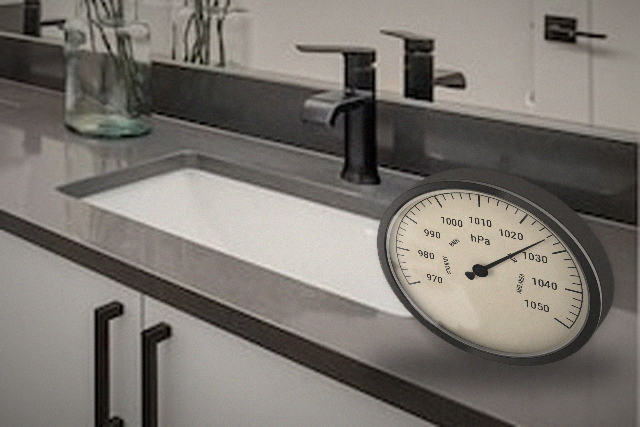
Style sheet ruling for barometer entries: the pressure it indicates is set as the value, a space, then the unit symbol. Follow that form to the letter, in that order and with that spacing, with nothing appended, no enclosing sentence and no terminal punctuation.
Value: 1026 hPa
